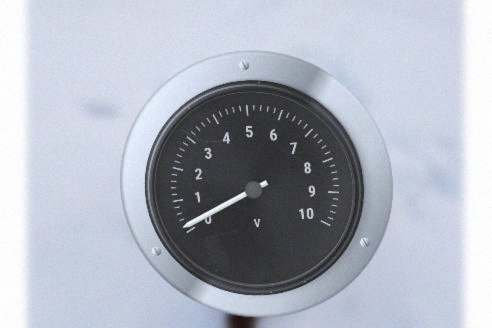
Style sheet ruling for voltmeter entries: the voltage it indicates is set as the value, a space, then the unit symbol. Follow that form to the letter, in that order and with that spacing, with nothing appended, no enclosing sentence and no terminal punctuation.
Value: 0.2 V
